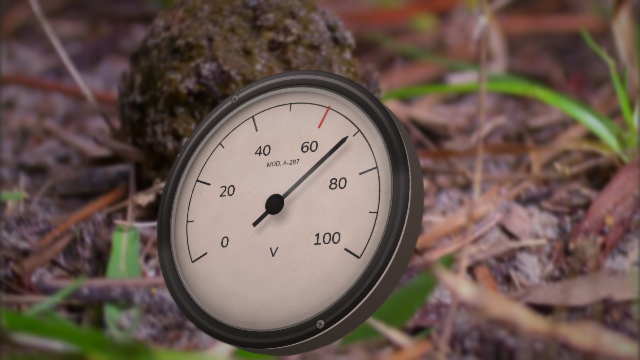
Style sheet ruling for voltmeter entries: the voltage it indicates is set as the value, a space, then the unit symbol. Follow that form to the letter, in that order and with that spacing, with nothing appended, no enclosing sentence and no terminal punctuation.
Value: 70 V
